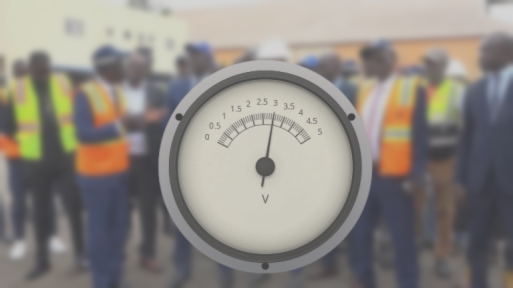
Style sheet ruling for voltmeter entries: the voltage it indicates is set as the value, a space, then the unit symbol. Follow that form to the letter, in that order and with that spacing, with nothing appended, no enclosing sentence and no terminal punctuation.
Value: 3 V
